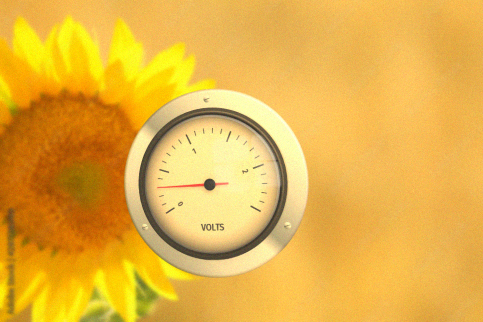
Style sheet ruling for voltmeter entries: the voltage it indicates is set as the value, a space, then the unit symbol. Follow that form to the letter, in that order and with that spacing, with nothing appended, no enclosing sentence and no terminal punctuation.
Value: 0.3 V
